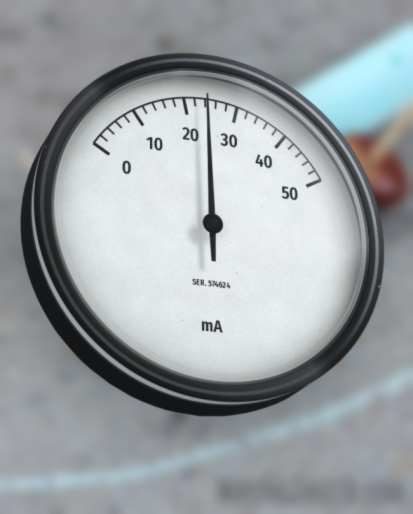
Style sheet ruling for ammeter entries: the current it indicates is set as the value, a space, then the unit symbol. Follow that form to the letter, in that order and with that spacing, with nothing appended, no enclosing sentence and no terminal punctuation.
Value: 24 mA
